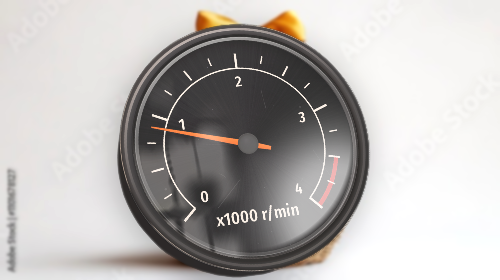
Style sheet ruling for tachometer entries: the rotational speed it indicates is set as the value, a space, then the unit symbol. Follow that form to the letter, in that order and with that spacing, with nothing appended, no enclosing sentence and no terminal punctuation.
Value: 875 rpm
